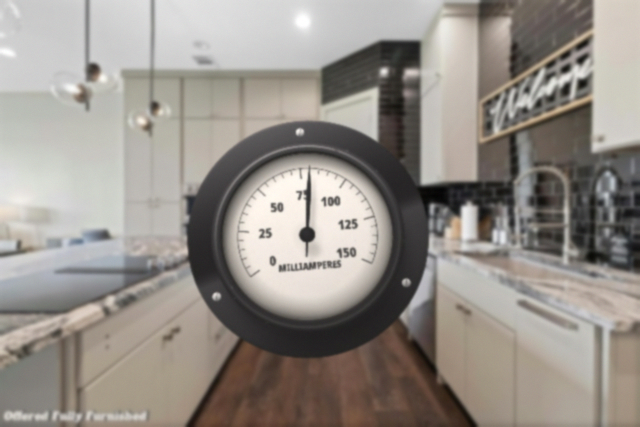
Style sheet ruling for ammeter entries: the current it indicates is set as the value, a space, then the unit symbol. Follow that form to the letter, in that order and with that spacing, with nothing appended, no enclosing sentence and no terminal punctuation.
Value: 80 mA
